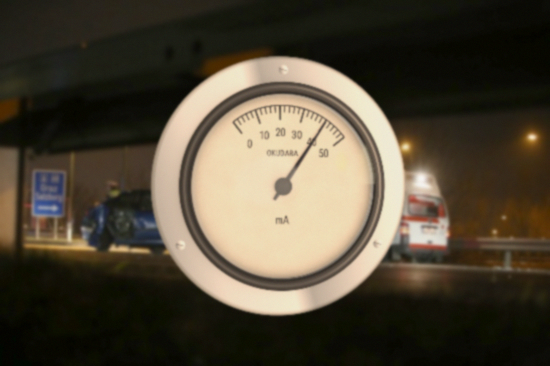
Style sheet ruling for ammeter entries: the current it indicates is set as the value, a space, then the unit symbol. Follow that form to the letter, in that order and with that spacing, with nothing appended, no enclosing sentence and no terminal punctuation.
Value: 40 mA
